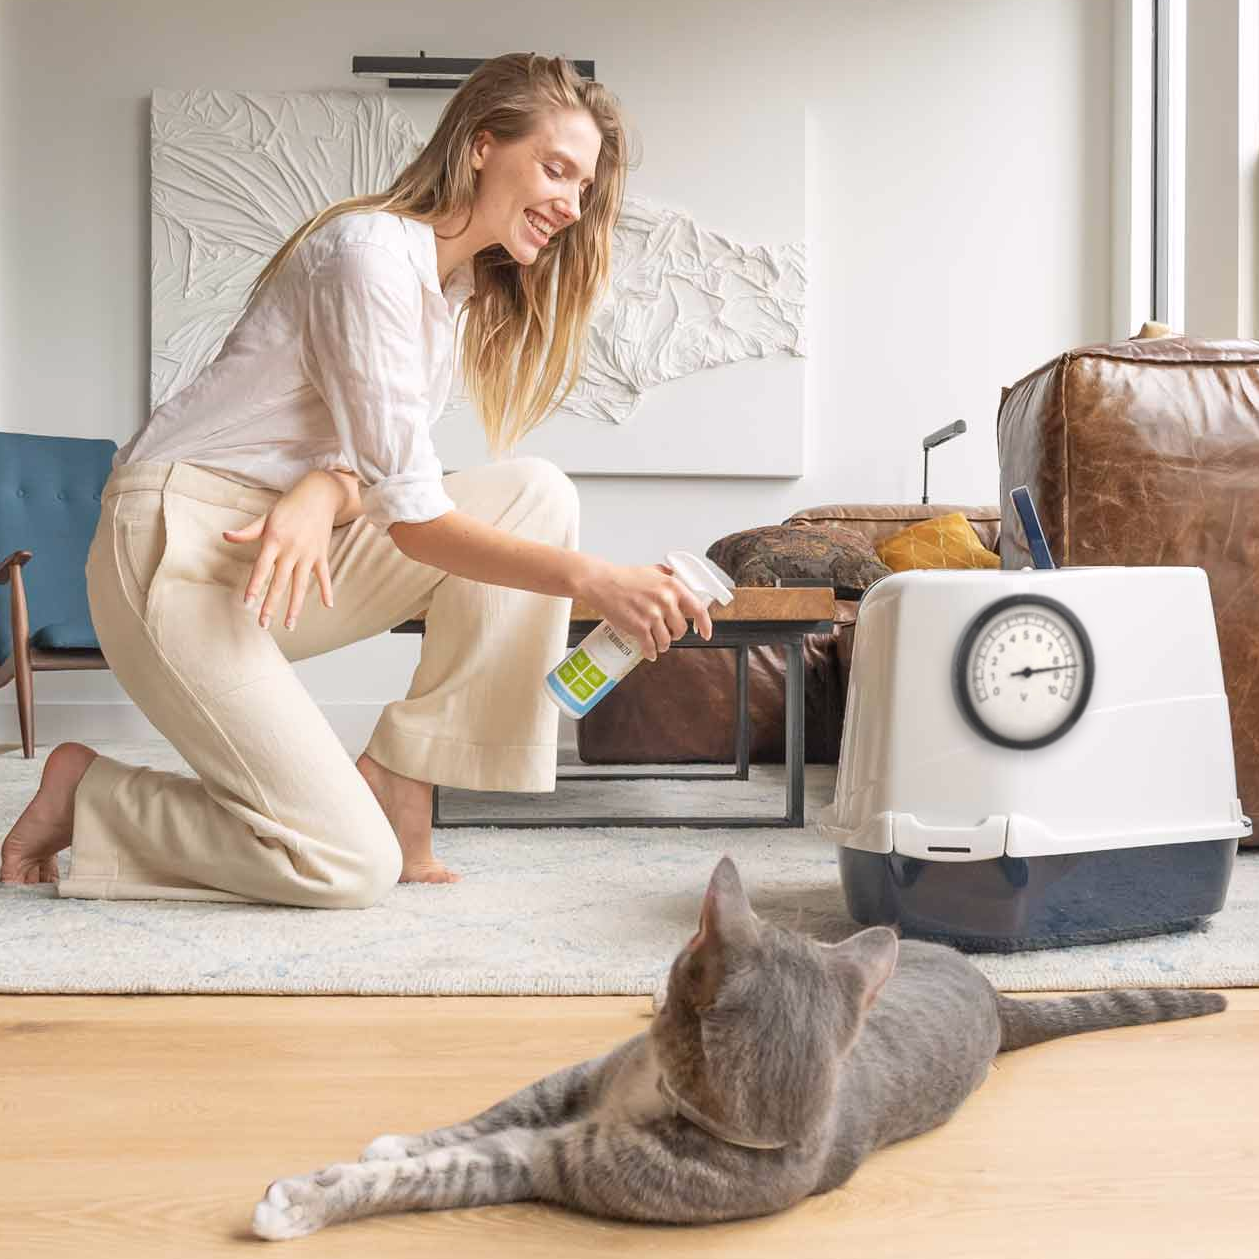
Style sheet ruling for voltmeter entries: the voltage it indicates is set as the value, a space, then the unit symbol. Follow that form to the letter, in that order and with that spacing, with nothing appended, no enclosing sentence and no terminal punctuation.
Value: 8.5 V
